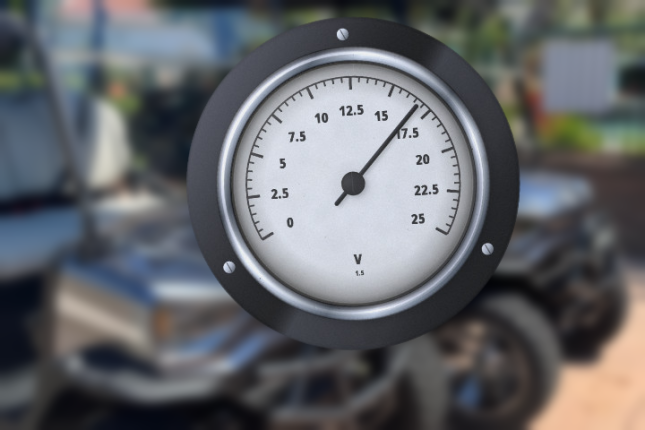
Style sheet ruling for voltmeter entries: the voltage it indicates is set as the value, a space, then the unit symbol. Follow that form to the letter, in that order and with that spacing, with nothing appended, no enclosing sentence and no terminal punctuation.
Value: 16.75 V
